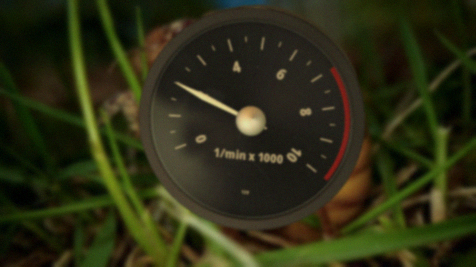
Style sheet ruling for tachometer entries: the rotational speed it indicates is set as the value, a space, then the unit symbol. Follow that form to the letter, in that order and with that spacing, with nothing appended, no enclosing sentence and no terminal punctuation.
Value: 2000 rpm
